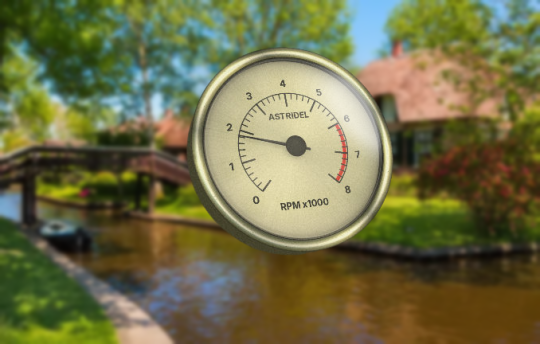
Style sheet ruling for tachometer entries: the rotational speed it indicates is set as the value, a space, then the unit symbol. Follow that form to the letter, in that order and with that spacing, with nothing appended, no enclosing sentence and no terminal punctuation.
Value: 1800 rpm
